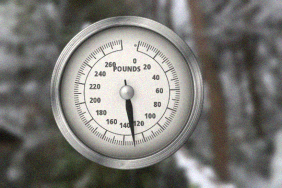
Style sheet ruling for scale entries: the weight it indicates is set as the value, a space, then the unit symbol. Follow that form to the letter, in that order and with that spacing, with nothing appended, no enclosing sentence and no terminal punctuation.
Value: 130 lb
